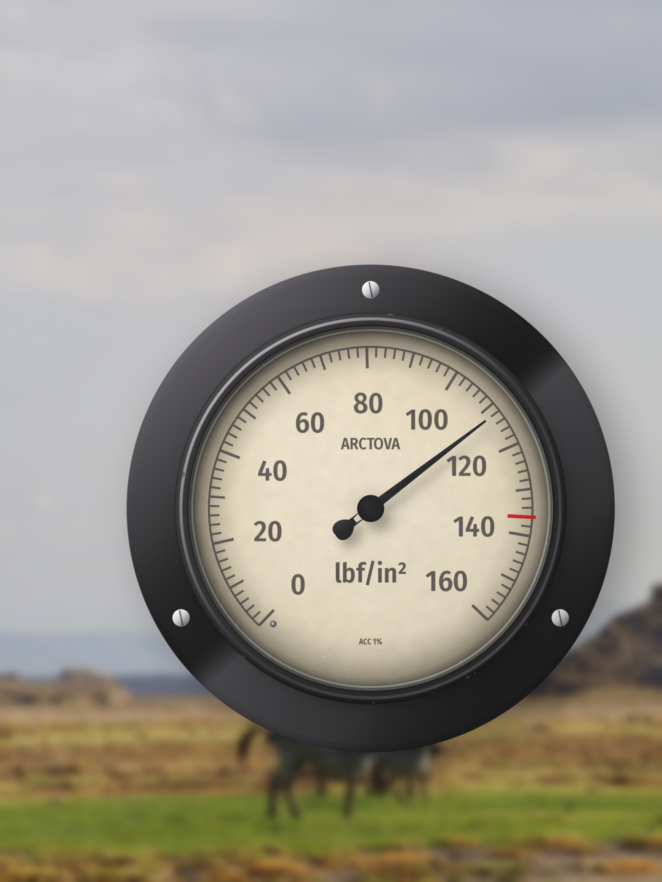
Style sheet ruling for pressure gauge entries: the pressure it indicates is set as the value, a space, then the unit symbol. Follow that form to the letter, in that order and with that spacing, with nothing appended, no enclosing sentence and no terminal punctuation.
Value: 112 psi
